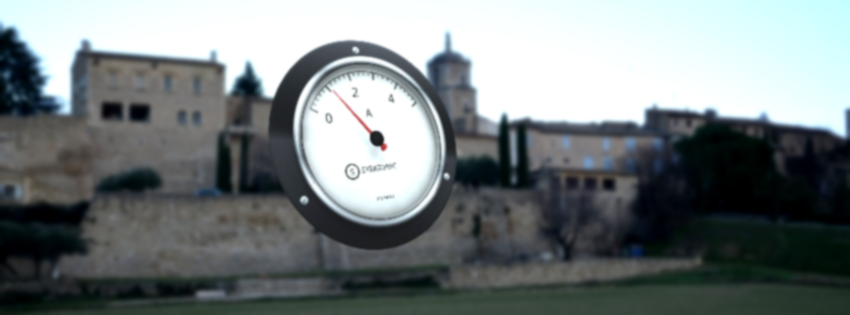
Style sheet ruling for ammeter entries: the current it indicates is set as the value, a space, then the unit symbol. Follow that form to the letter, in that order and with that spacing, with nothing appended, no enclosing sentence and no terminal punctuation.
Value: 1 A
